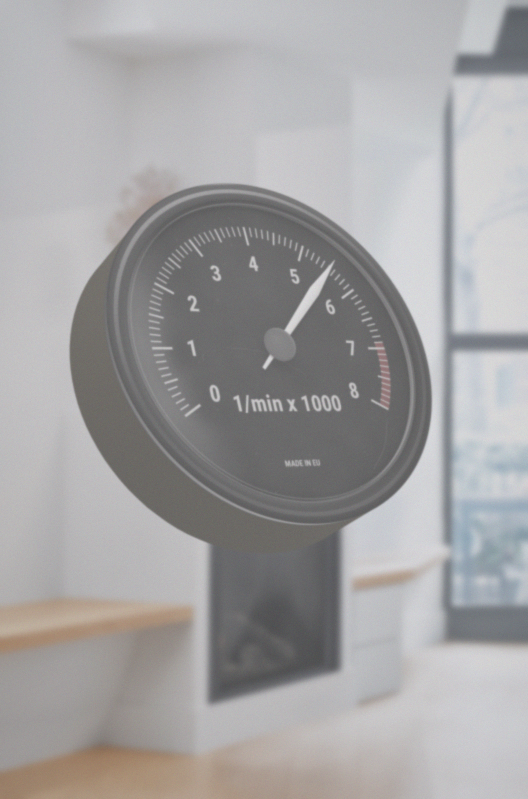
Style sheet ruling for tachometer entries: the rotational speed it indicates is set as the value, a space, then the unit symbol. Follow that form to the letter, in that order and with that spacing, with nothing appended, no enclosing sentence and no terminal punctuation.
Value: 5500 rpm
